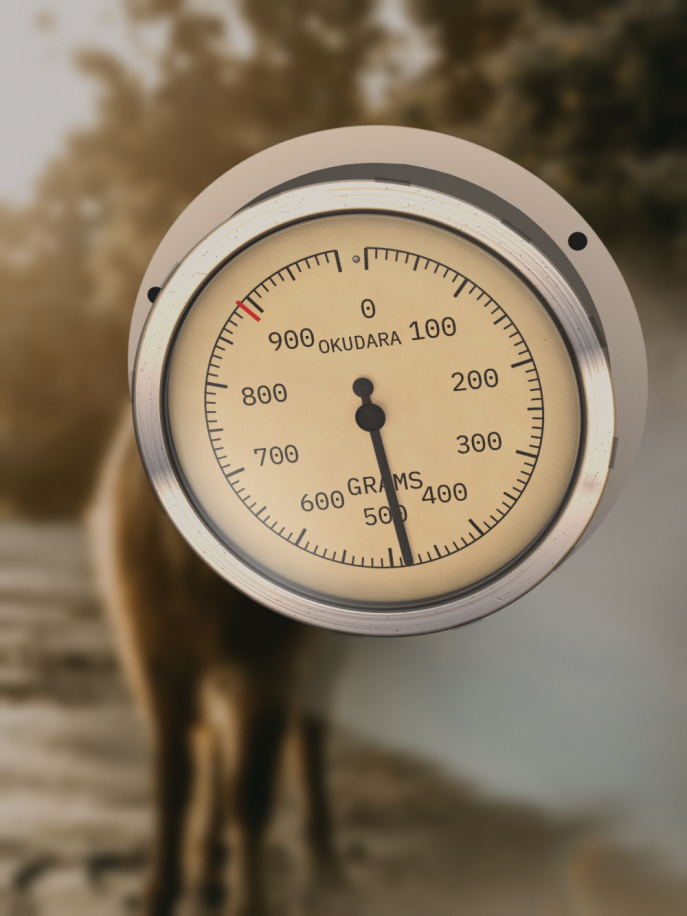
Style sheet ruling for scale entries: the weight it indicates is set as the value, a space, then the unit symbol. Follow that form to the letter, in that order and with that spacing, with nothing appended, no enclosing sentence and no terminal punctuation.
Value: 480 g
